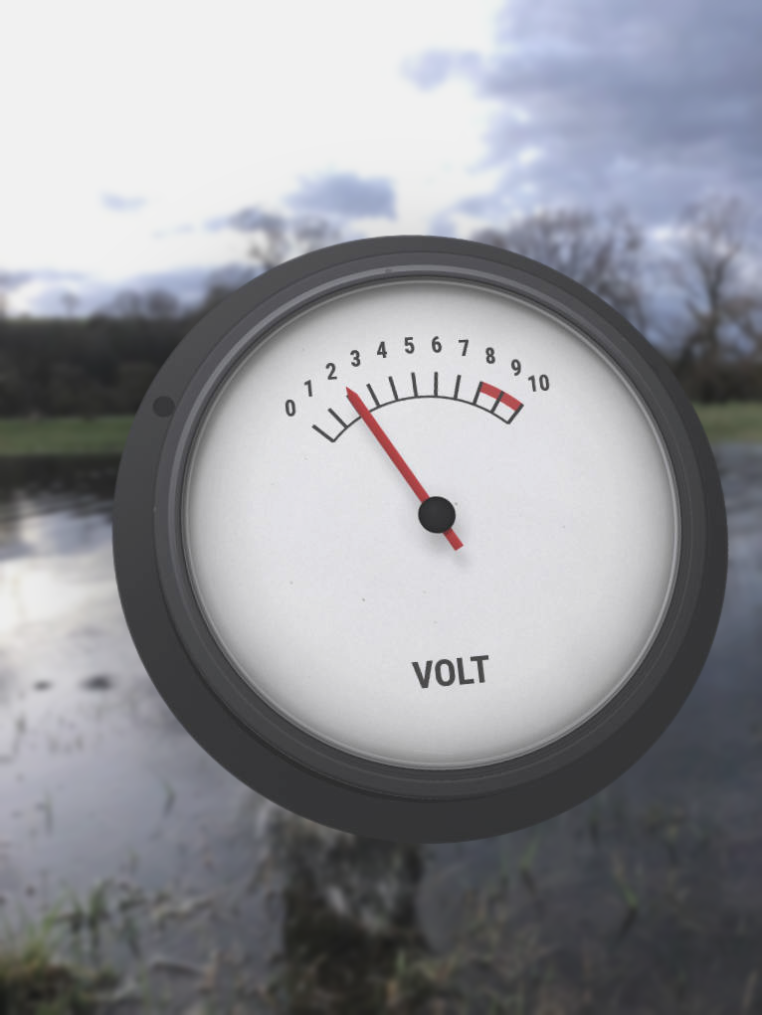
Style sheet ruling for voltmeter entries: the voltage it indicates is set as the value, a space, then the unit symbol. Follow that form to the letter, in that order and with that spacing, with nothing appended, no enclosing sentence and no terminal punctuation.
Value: 2 V
